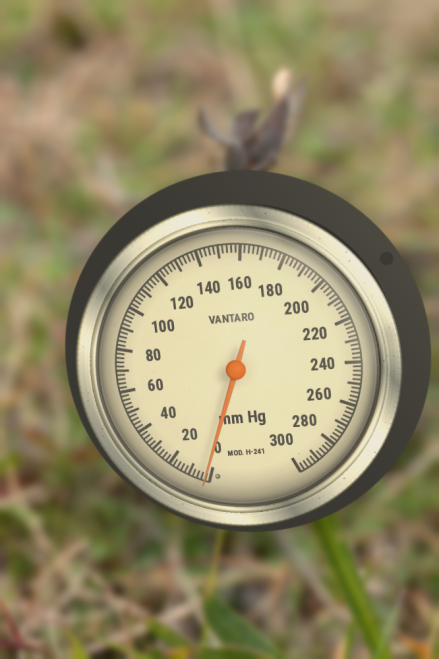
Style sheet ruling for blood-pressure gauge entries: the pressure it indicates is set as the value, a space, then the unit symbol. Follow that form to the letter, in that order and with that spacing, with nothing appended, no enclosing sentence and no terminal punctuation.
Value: 2 mmHg
